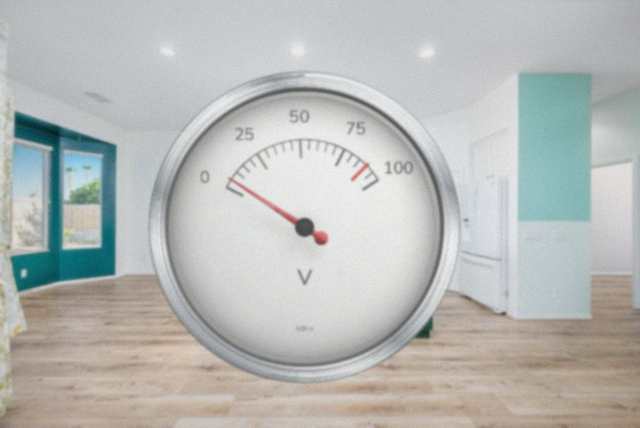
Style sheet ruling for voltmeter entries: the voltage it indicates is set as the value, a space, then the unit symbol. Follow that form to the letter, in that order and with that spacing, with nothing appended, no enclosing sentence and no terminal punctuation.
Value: 5 V
